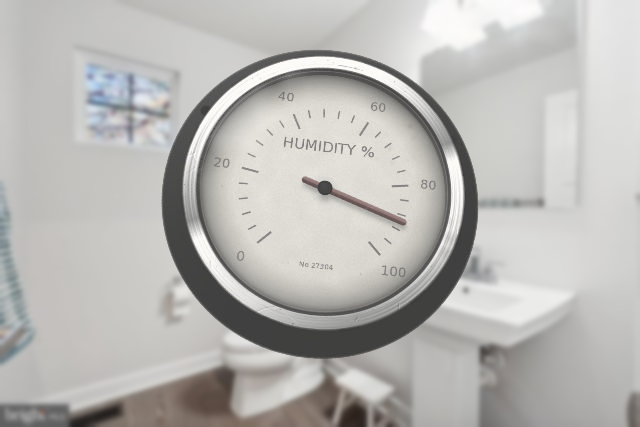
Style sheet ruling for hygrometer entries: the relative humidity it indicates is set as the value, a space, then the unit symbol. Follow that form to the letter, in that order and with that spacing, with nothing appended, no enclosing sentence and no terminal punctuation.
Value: 90 %
